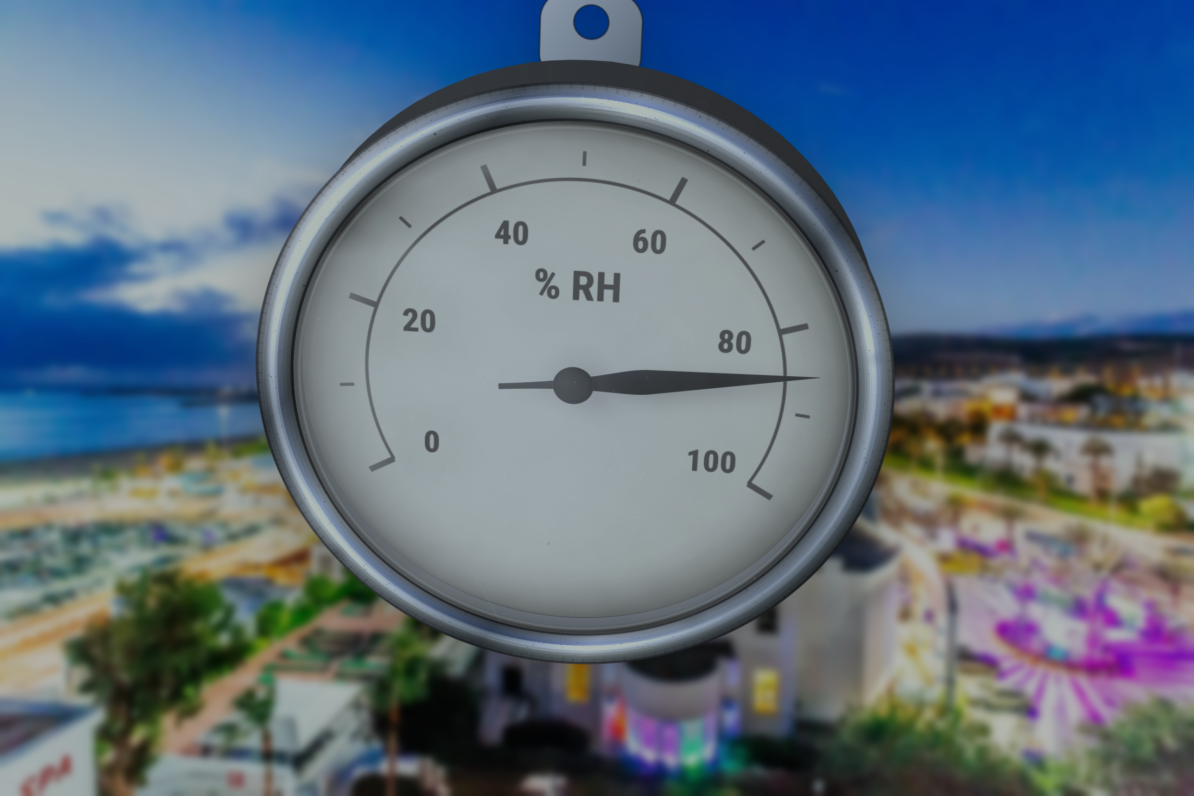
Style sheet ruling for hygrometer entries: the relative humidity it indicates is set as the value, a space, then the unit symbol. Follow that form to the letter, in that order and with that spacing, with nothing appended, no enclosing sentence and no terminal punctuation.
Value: 85 %
